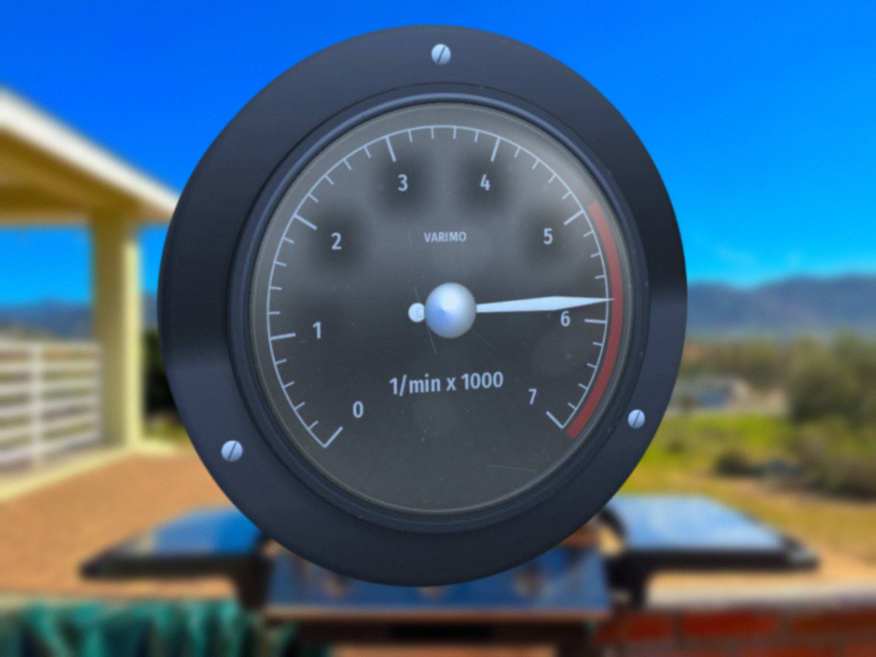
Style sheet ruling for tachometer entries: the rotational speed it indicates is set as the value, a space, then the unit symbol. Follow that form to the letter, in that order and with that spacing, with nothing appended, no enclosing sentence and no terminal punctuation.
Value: 5800 rpm
